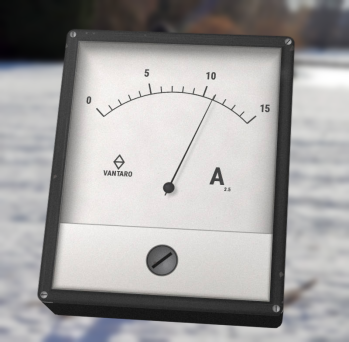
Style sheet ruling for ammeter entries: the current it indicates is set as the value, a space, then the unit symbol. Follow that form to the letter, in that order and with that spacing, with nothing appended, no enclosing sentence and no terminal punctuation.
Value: 11 A
